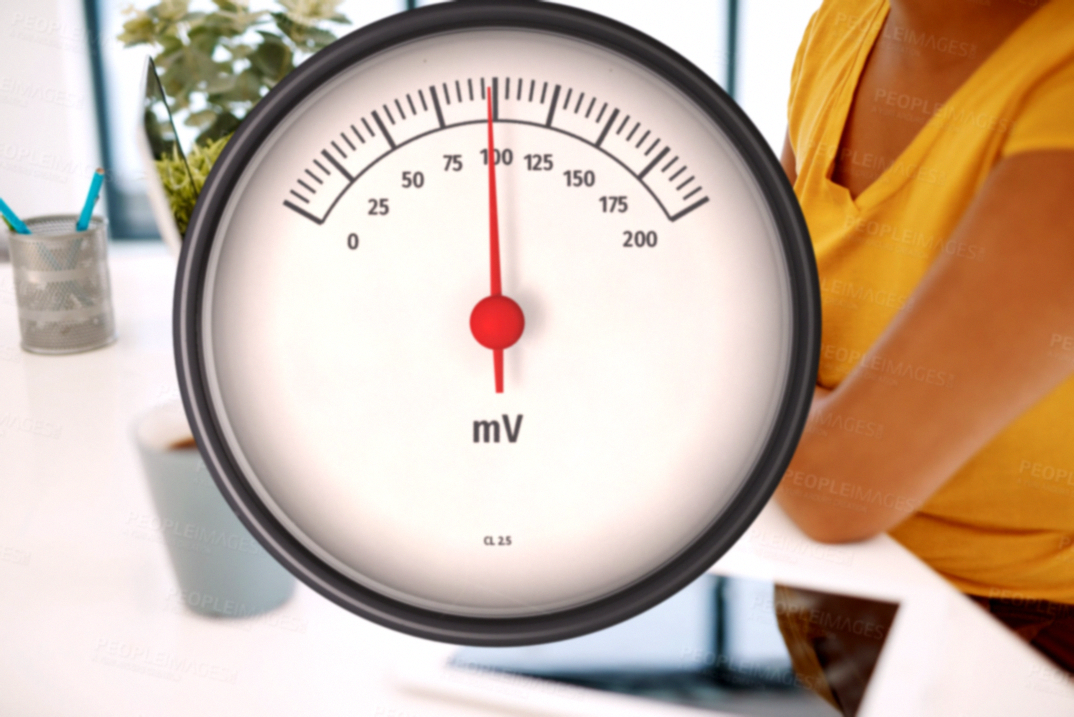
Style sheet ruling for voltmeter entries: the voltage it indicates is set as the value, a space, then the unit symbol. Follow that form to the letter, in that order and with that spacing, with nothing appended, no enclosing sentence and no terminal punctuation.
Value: 97.5 mV
